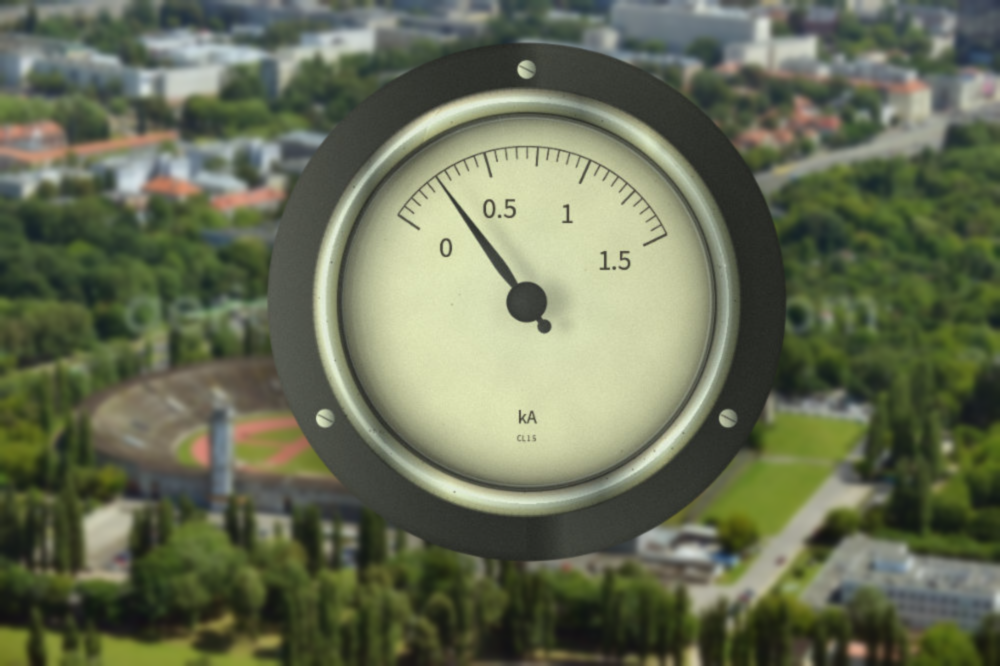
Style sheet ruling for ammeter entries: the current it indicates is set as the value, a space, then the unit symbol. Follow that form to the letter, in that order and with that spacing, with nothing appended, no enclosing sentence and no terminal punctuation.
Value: 0.25 kA
